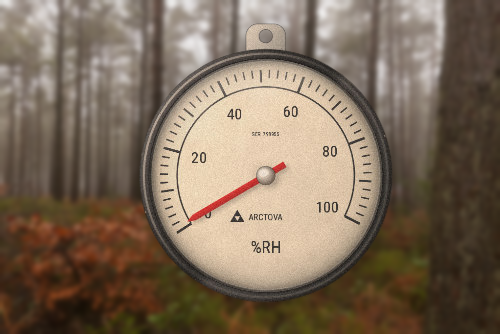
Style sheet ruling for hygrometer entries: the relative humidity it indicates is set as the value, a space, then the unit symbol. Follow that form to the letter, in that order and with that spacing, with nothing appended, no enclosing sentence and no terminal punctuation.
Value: 1 %
